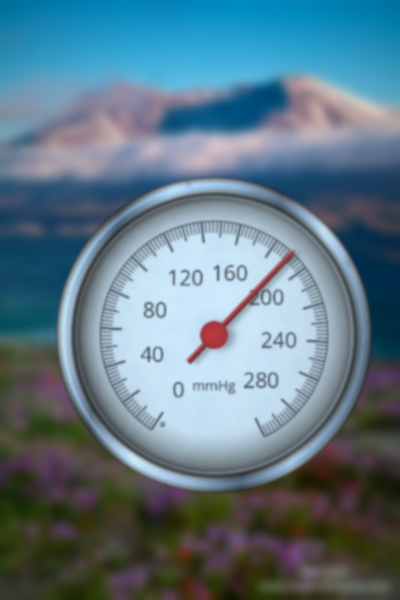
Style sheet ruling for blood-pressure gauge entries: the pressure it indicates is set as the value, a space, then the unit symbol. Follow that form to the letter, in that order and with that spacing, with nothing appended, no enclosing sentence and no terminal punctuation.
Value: 190 mmHg
